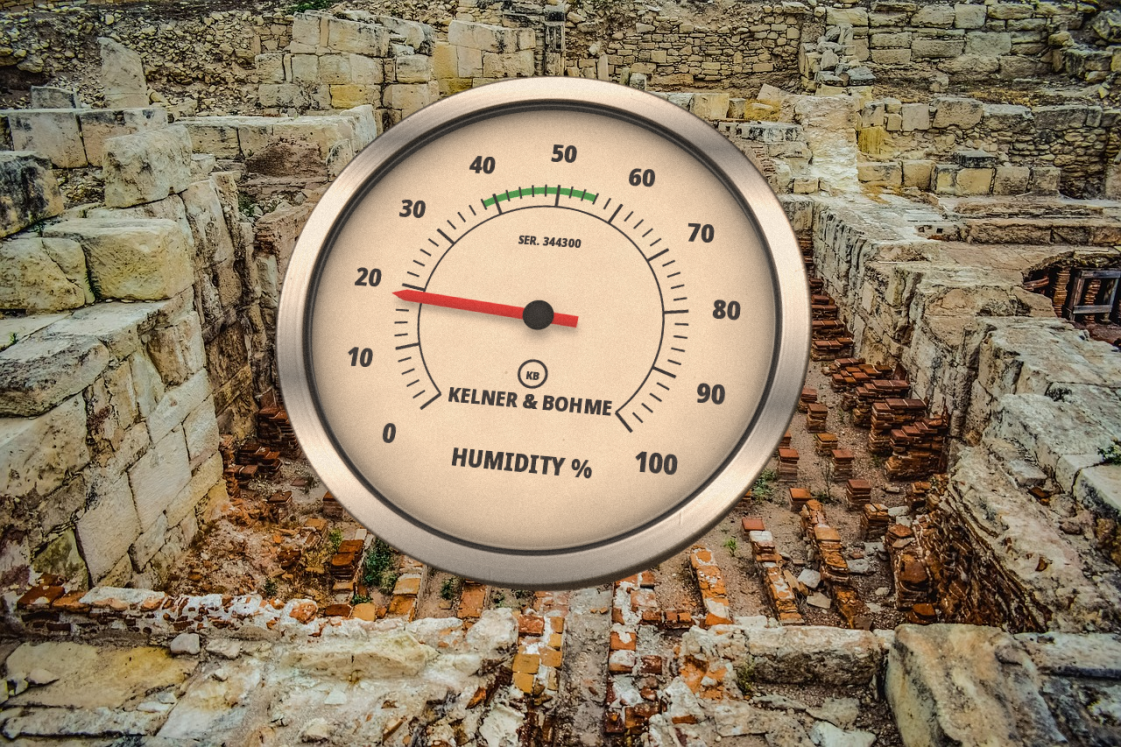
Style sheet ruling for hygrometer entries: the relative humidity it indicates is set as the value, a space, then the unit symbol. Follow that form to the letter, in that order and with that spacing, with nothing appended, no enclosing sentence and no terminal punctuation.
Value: 18 %
